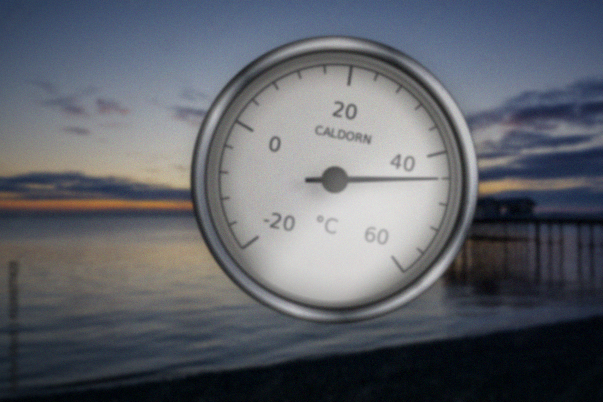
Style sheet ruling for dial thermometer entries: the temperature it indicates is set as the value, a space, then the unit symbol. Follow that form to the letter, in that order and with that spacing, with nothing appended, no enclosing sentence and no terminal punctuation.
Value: 44 °C
